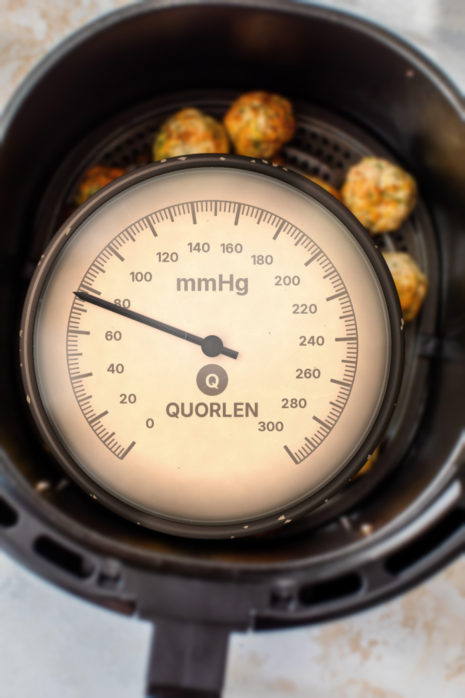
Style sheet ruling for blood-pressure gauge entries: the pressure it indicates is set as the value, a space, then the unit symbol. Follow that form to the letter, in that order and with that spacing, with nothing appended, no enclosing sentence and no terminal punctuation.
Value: 76 mmHg
